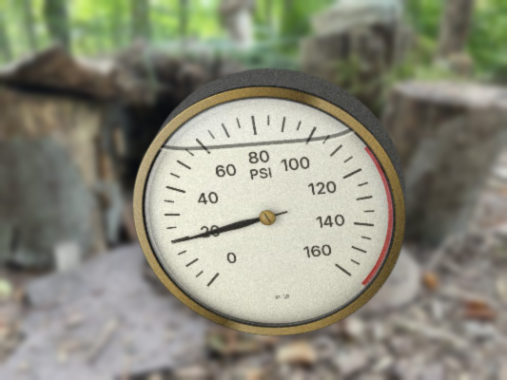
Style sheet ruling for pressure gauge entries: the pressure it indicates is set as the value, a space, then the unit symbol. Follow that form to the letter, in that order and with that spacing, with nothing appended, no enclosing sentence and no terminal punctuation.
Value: 20 psi
